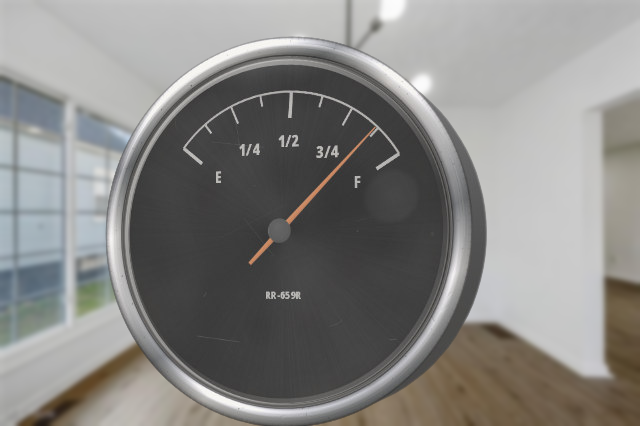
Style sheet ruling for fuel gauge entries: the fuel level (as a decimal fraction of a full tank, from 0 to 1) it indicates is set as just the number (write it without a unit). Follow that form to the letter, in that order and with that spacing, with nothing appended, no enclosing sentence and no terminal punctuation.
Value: 0.875
